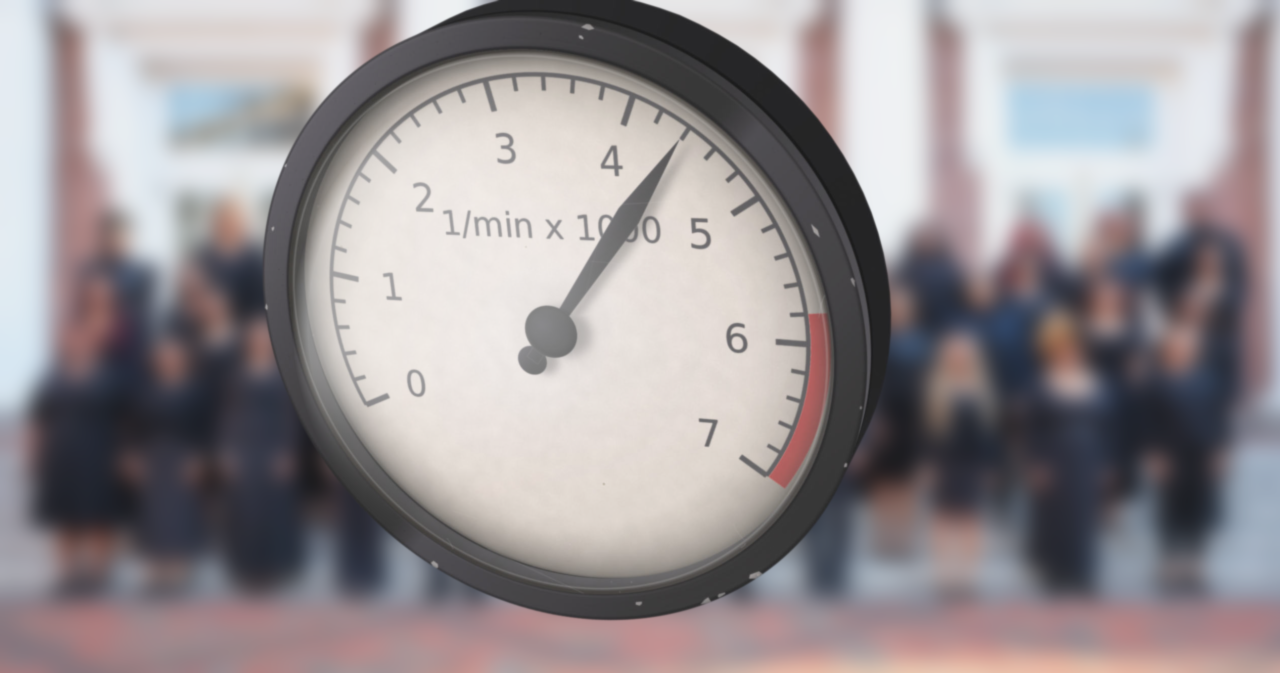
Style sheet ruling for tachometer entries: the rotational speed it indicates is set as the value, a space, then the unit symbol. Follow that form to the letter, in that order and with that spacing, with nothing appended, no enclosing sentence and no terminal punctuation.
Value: 4400 rpm
